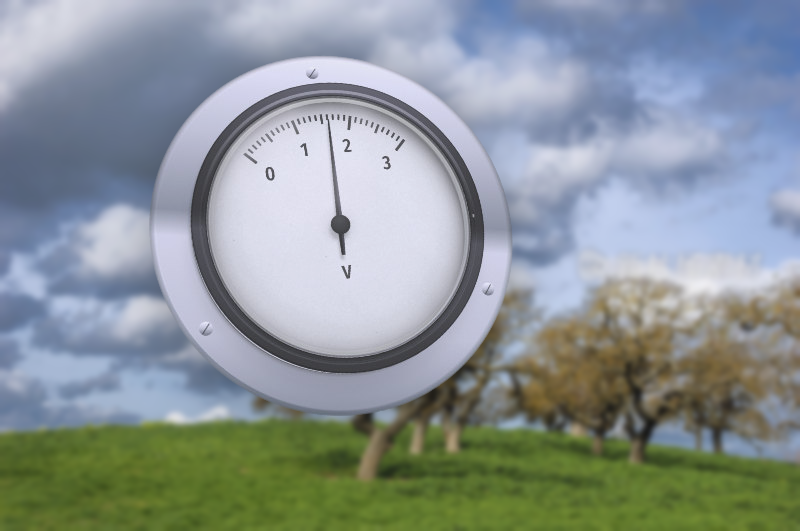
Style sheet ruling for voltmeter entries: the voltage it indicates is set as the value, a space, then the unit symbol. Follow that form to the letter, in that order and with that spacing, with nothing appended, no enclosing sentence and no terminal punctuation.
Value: 1.6 V
